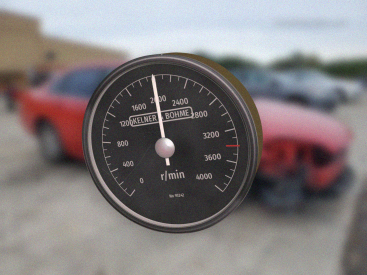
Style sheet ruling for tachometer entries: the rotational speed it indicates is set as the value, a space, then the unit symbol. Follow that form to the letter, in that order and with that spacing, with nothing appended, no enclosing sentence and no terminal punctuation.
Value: 2000 rpm
